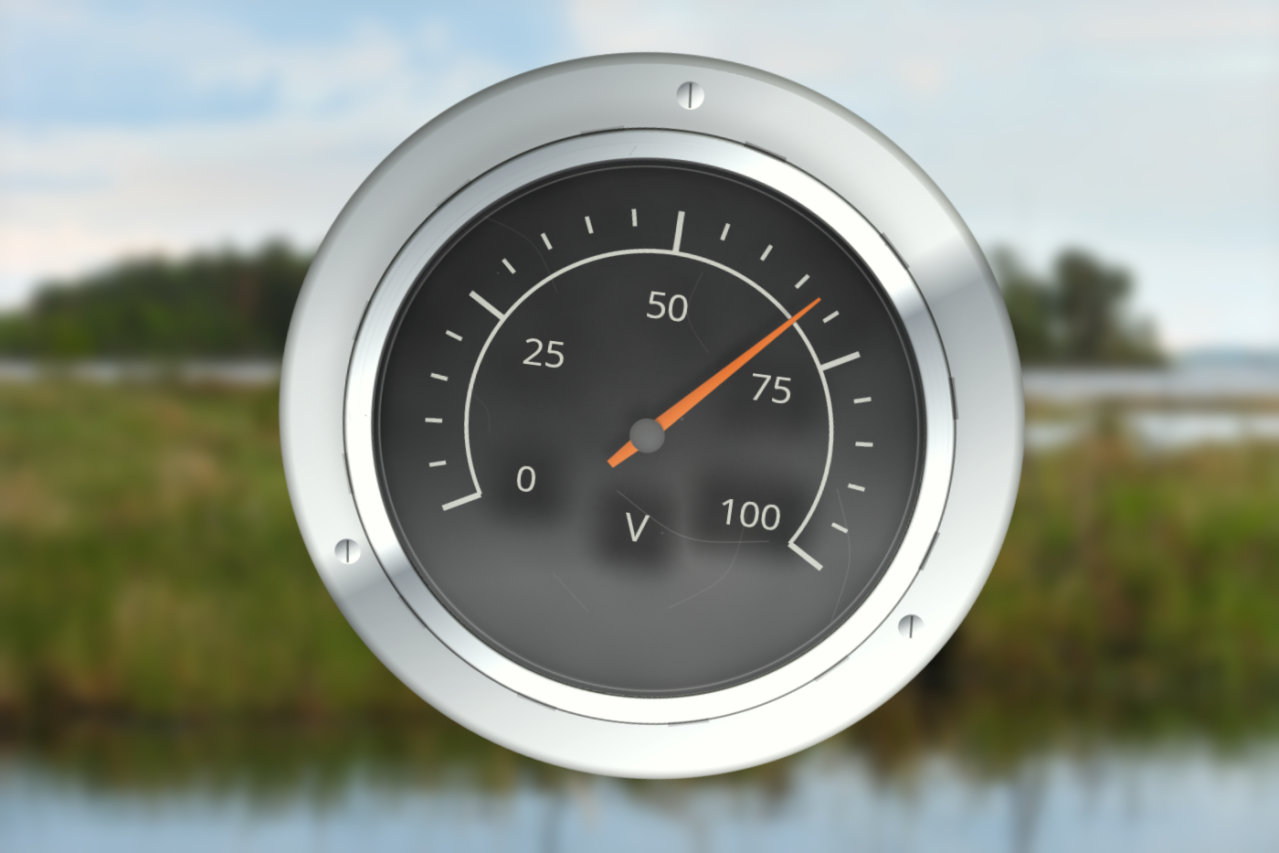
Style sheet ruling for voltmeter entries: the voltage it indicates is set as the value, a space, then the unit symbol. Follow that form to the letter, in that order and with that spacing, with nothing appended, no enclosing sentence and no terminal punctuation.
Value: 67.5 V
